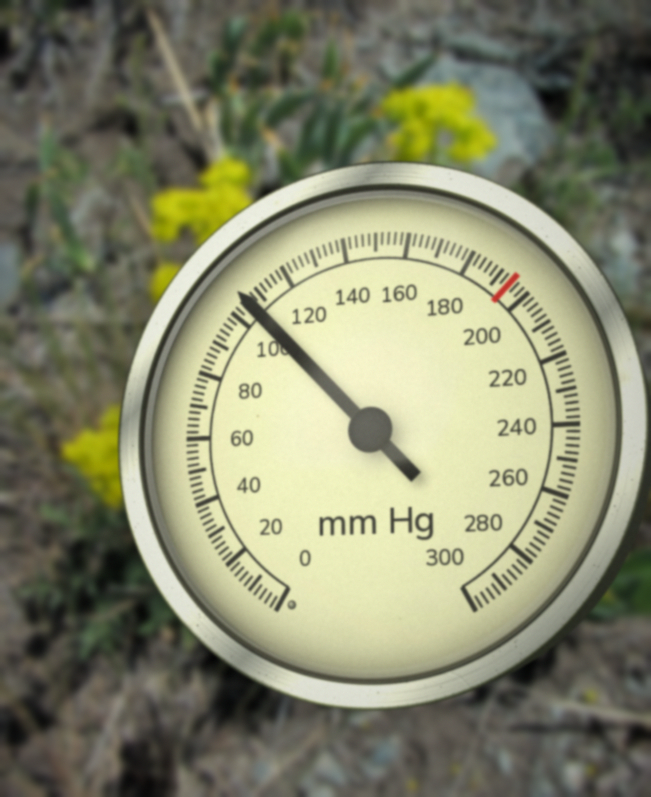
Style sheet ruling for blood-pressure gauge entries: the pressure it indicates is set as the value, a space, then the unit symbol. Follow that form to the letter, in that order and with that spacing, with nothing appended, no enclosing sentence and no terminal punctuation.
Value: 106 mmHg
